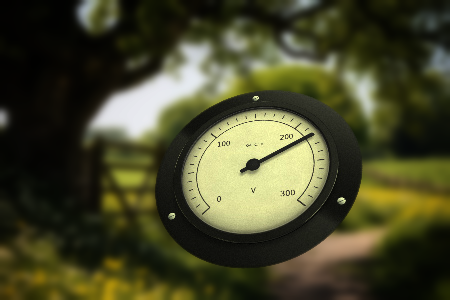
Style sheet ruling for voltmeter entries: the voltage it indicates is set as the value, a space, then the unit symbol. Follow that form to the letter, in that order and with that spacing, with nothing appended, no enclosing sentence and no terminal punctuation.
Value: 220 V
